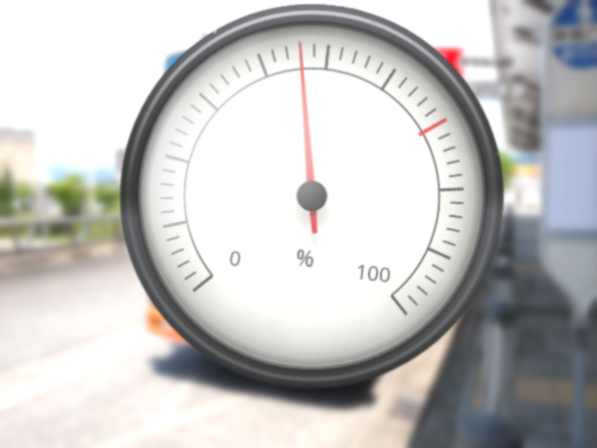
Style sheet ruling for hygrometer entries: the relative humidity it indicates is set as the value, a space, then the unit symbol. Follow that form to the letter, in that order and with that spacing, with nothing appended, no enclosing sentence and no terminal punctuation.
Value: 46 %
